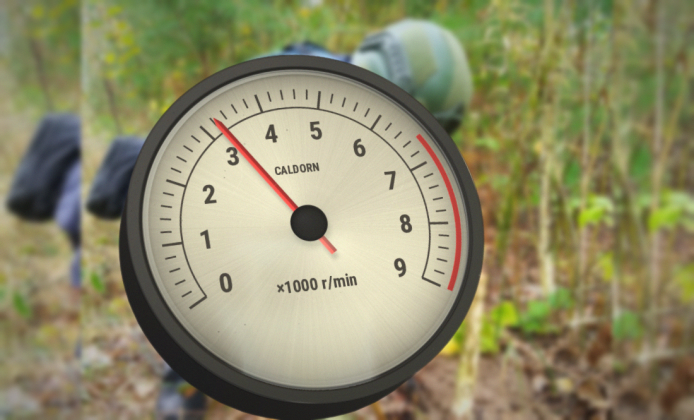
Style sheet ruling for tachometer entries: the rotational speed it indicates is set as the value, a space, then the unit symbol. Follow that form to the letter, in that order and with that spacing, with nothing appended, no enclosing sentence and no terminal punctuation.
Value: 3200 rpm
